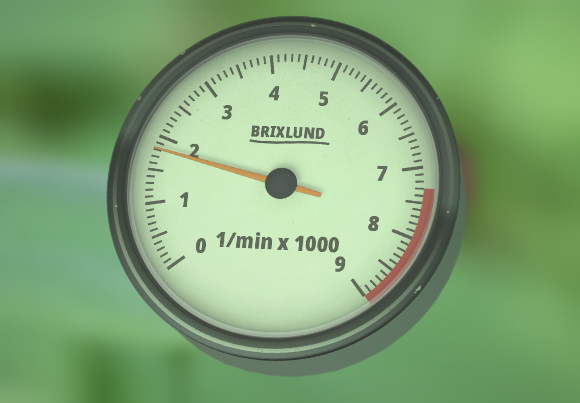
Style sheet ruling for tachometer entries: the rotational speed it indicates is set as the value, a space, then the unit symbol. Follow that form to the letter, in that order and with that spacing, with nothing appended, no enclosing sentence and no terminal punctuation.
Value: 1800 rpm
